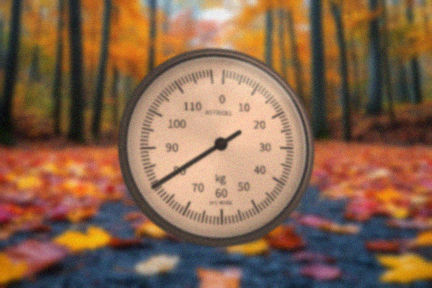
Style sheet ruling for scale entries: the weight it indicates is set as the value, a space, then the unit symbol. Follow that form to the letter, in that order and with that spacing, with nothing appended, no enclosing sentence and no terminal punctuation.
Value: 80 kg
